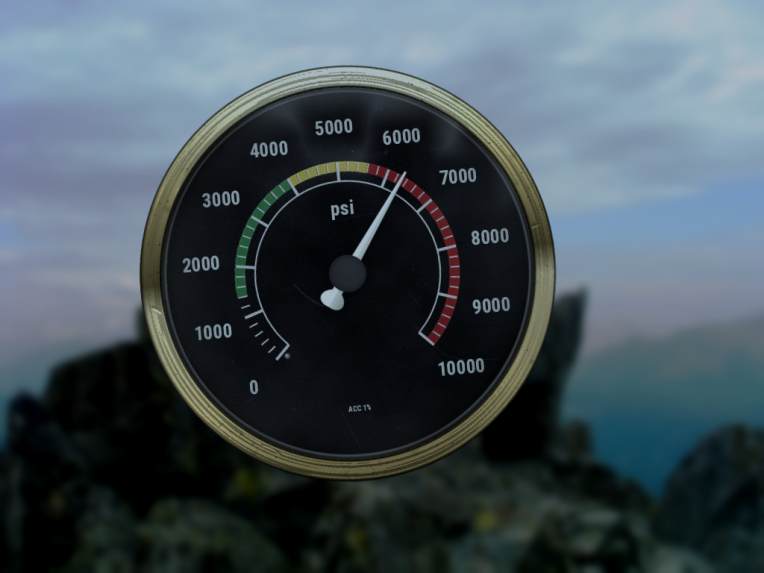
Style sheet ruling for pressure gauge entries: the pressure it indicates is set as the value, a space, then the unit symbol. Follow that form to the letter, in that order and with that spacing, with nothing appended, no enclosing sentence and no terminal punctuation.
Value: 6300 psi
